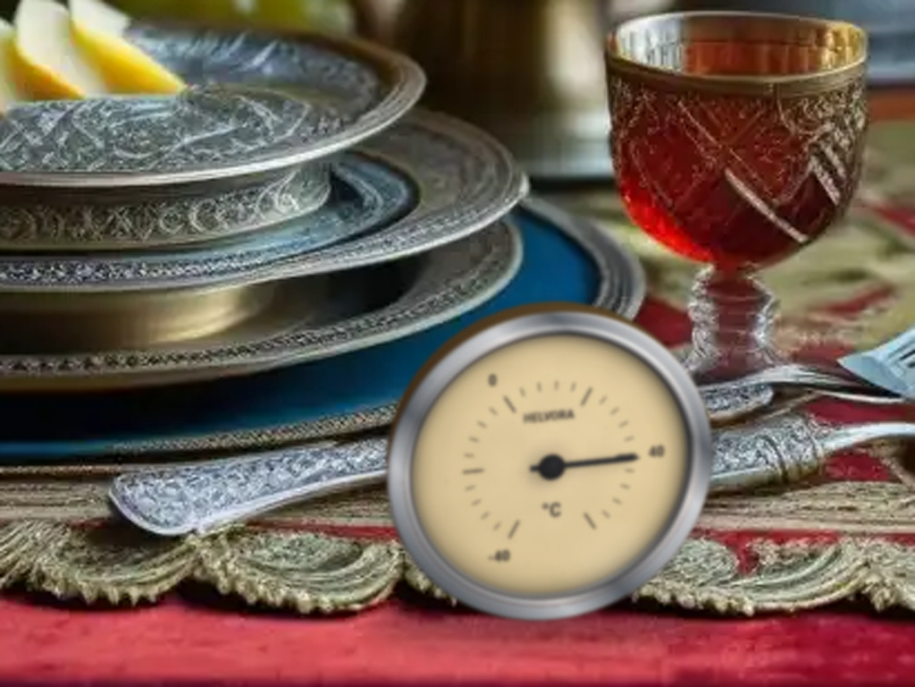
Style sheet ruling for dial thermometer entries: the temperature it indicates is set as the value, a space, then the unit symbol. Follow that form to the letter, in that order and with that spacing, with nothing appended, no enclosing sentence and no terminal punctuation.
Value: 40 °C
